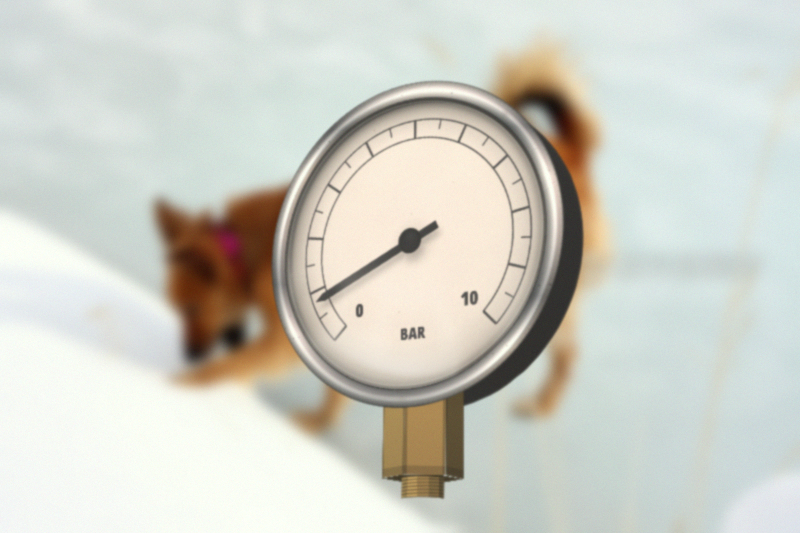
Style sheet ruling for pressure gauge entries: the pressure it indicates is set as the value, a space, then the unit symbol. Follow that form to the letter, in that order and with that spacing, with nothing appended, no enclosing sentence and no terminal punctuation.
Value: 0.75 bar
